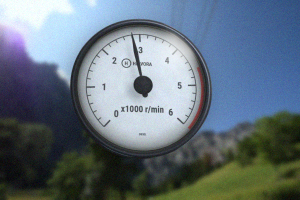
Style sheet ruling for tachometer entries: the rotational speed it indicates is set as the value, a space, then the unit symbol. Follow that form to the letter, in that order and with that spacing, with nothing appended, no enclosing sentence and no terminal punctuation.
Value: 2800 rpm
